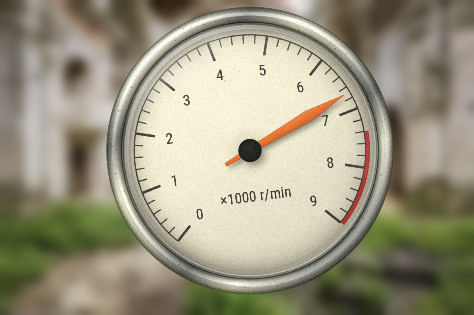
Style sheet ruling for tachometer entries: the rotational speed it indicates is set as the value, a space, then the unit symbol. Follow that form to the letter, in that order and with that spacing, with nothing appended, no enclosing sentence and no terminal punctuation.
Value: 6700 rpm
